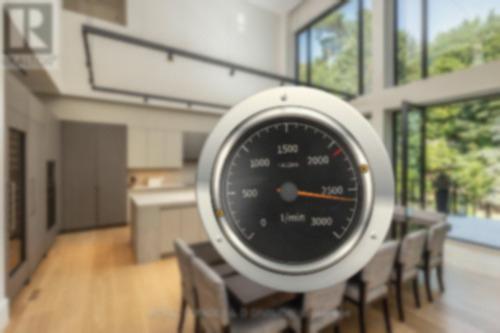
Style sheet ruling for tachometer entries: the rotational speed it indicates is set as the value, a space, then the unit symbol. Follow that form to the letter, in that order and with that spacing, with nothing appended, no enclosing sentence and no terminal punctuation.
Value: 2600 rpm
